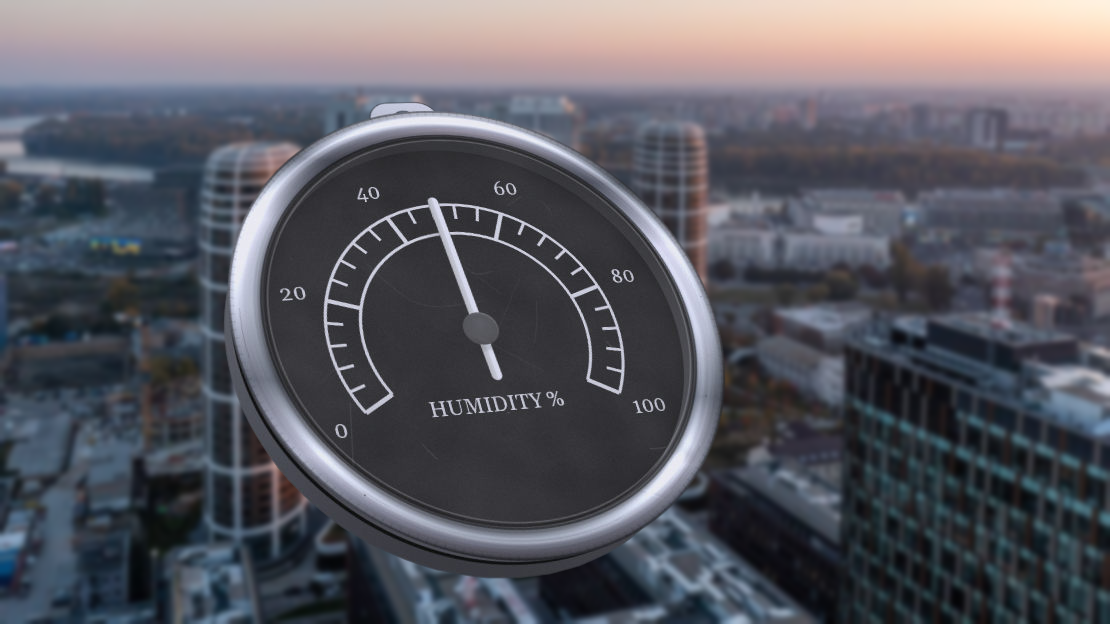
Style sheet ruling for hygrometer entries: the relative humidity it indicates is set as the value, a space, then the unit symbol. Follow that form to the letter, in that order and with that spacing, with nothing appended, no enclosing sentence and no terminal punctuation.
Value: 48 %
